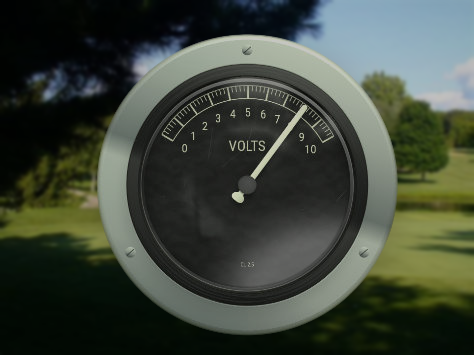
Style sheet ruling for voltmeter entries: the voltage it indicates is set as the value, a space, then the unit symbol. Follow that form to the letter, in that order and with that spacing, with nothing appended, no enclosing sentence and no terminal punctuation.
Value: 8 V
